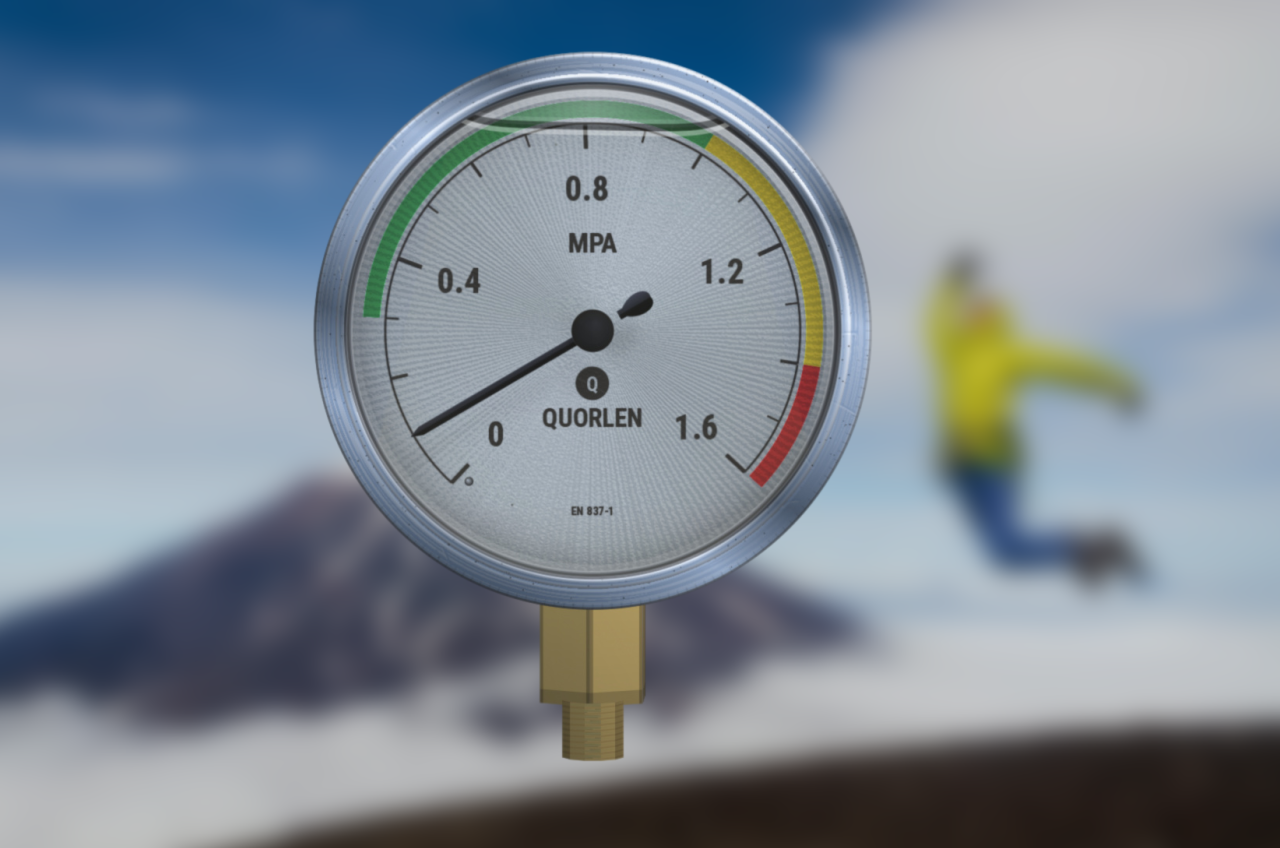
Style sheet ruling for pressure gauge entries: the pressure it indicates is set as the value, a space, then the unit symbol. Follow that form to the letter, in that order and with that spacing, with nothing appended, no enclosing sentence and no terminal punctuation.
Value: 0.1 MPa
